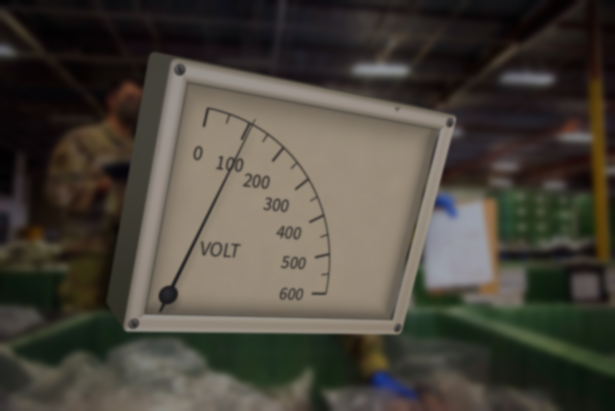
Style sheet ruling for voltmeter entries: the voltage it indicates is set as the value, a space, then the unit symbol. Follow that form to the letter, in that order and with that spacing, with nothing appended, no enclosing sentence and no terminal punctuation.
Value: 100 V
